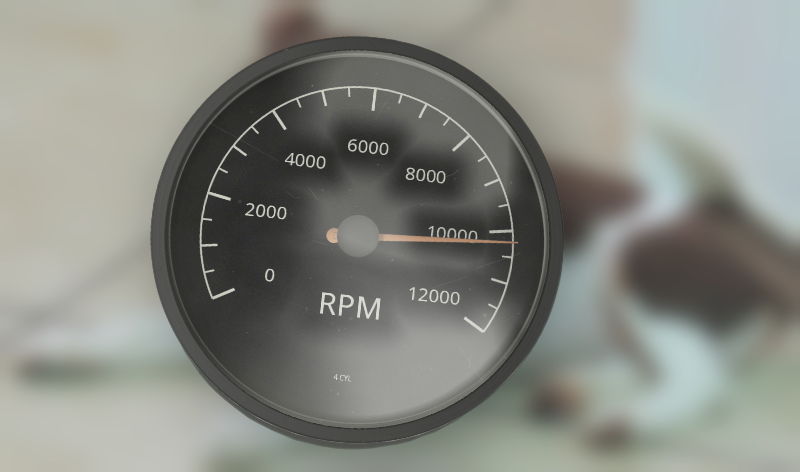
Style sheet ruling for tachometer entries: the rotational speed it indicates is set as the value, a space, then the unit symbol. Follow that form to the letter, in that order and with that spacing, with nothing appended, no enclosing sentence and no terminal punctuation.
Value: 10250 rpm
